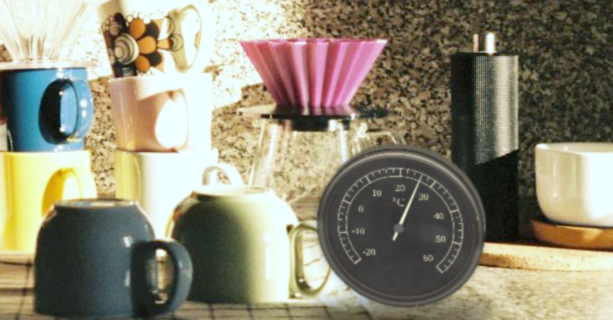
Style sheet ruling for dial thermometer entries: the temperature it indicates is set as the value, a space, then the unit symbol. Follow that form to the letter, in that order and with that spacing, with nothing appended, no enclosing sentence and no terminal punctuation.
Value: 26 °C
